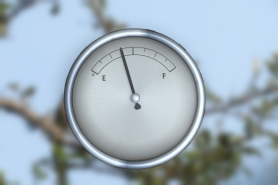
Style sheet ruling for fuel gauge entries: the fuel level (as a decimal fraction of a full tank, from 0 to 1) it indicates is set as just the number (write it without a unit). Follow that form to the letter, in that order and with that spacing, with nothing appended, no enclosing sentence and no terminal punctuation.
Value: 0.375
